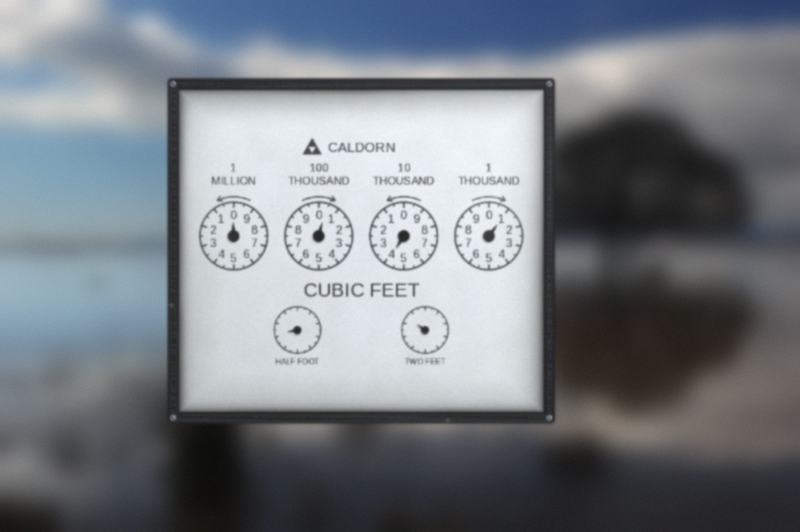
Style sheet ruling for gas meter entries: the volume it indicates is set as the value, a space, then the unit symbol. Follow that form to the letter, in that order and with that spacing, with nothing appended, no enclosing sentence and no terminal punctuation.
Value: 4100 ft³
